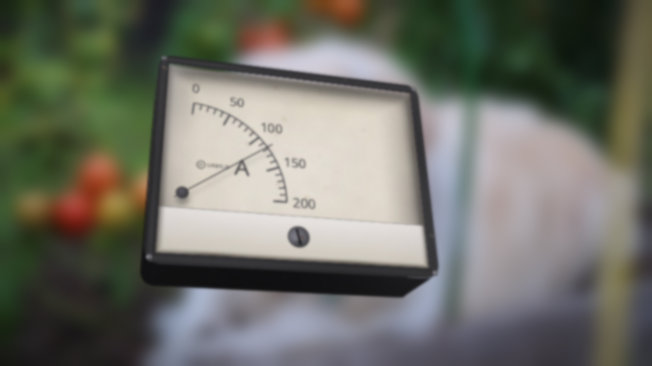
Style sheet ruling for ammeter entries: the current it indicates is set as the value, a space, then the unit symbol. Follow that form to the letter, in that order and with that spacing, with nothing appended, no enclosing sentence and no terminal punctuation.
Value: 120 A
